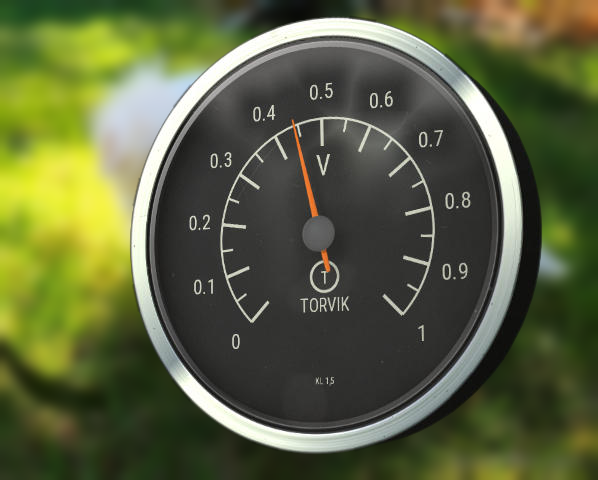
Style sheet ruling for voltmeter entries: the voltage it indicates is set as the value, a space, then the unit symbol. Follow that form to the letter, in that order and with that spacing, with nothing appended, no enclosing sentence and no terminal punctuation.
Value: 0.45 V
